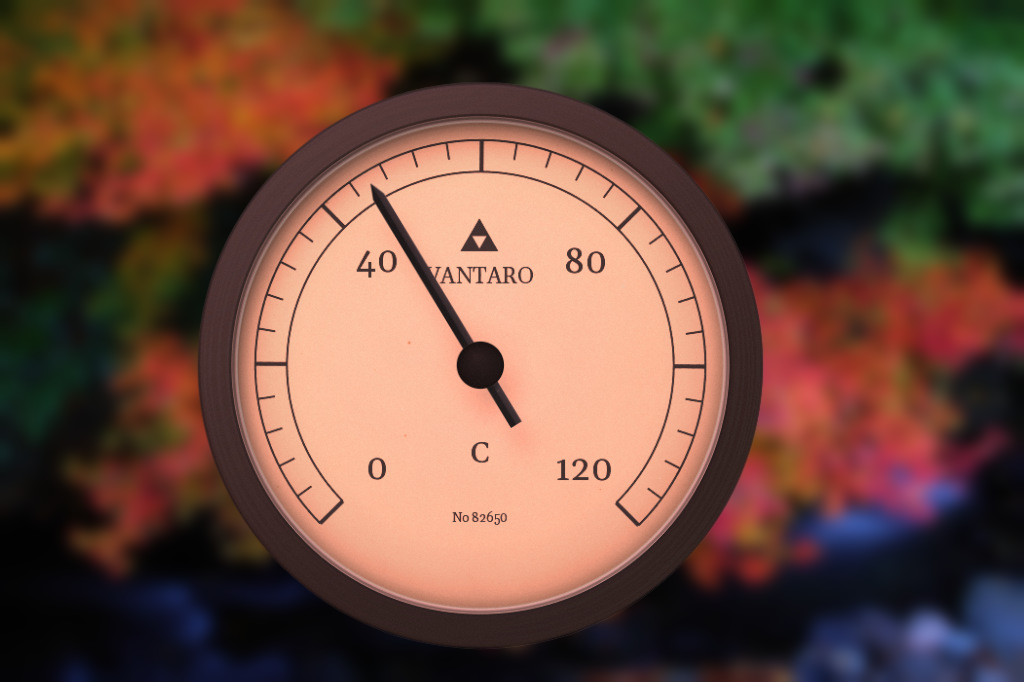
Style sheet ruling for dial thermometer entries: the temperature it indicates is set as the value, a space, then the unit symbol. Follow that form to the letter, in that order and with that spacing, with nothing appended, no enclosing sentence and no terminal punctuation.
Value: 46 °C
